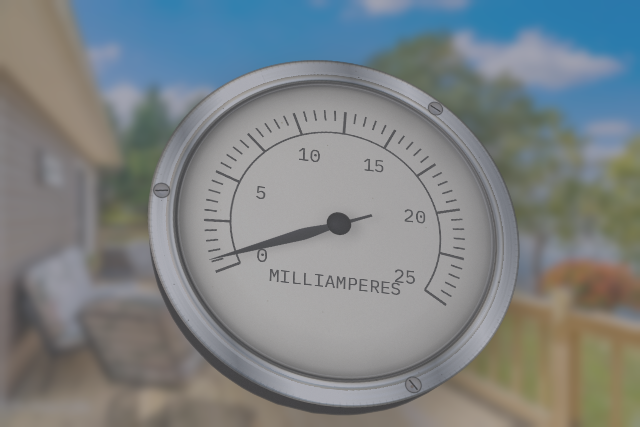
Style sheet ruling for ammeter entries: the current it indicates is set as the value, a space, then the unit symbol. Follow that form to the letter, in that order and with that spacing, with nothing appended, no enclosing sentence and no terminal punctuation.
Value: 0.5 mA
